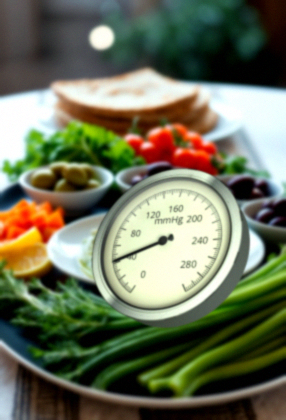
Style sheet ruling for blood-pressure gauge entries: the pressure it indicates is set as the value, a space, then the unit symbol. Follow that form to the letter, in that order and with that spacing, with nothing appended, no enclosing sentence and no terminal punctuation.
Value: 40 mmHg
